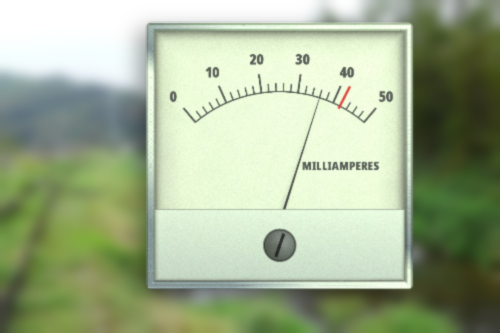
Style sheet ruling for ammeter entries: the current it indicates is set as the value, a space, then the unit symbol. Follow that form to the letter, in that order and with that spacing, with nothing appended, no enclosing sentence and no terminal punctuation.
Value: 36 mA
